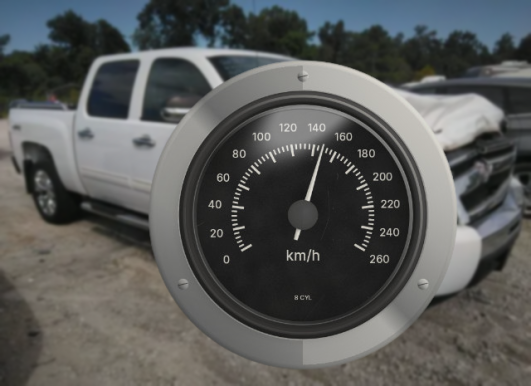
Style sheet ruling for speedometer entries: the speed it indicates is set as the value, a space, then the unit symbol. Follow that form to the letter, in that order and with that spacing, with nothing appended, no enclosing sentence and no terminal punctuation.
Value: 148 km/h
